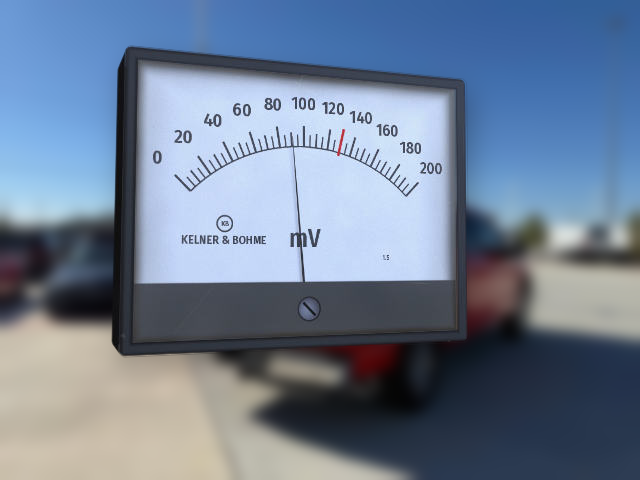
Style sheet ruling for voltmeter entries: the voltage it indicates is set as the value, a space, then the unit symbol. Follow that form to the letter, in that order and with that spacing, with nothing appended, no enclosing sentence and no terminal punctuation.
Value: 90 mV
